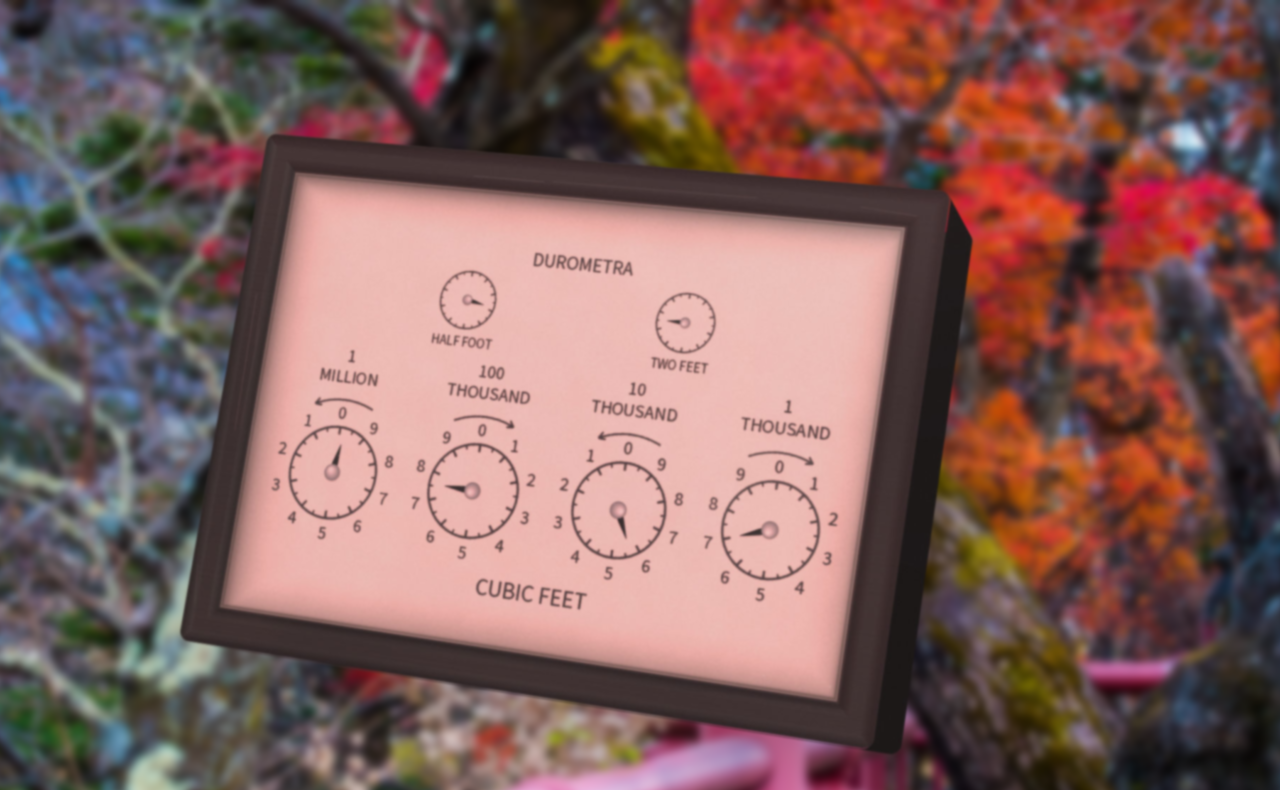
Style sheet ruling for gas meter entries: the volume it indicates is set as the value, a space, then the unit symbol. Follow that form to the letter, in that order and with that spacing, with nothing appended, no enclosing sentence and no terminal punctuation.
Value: 975700 ft³
